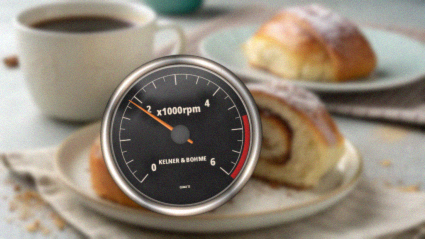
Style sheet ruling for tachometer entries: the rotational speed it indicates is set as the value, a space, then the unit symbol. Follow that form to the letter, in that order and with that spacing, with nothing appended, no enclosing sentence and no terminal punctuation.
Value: 1875 rpm
